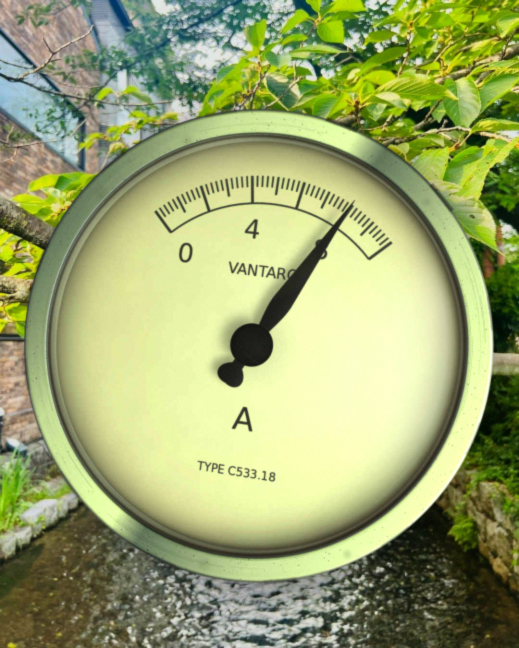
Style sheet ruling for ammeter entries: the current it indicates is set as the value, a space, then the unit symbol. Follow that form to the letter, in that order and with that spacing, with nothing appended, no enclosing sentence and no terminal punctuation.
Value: 8 A
